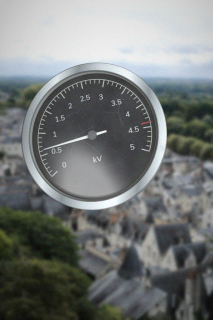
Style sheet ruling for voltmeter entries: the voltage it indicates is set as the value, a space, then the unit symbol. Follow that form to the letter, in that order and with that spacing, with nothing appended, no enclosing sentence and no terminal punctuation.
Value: 0.6 kV
